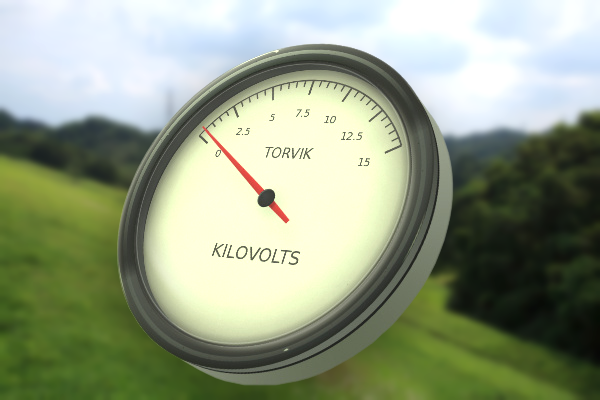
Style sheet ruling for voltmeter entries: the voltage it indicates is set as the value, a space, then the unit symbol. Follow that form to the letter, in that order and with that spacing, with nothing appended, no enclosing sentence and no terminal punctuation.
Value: 0.5 kV
